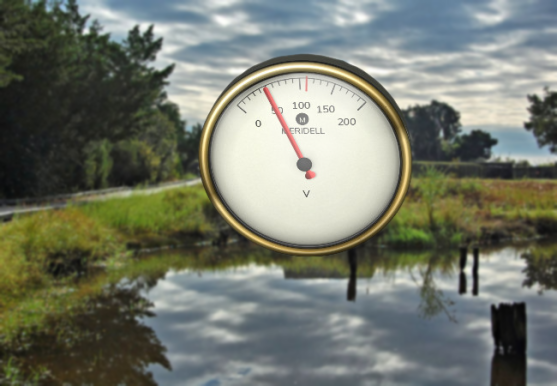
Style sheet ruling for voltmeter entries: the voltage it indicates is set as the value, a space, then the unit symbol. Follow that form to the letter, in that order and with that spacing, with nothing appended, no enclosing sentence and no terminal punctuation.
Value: 50 V
